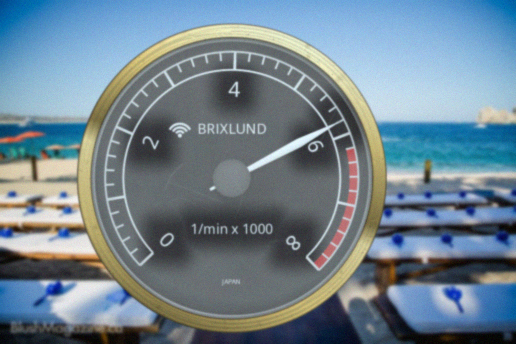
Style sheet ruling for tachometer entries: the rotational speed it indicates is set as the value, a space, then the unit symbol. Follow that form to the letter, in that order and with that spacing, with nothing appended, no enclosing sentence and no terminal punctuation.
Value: 5800 rpm
